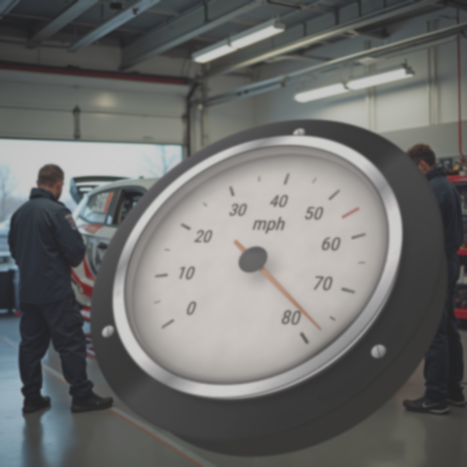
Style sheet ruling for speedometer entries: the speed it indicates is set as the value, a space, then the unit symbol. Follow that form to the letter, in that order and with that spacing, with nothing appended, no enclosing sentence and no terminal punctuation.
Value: 77.5 mph
